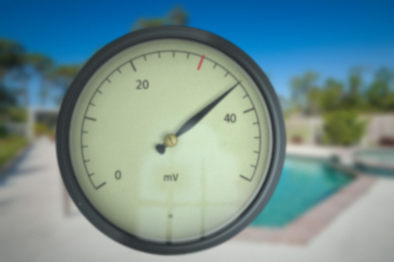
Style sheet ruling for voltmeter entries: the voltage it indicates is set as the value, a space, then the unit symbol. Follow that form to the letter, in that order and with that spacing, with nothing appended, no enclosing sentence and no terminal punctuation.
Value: 36 mV
